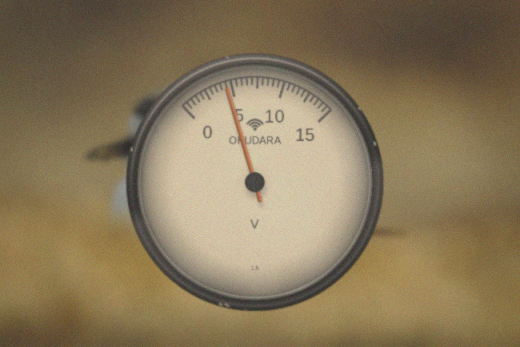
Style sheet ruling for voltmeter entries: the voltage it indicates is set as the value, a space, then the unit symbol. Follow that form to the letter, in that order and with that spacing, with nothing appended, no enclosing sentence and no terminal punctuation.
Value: 4.5 V
